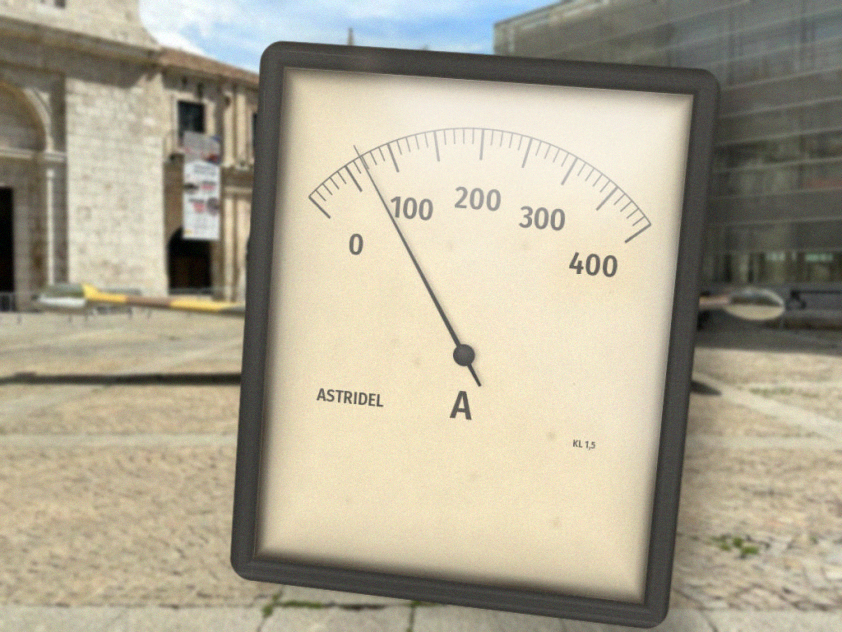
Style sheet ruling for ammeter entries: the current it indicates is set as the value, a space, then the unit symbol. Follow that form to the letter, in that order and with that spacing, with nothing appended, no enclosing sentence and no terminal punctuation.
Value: 70 A
